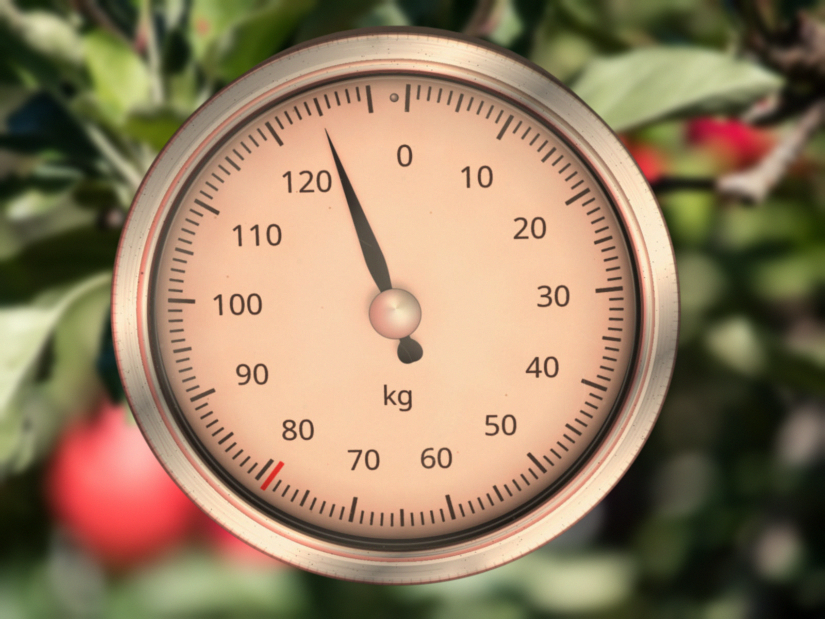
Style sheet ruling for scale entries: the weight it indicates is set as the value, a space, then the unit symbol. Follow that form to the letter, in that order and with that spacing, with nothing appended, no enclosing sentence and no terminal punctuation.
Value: 125 kg
